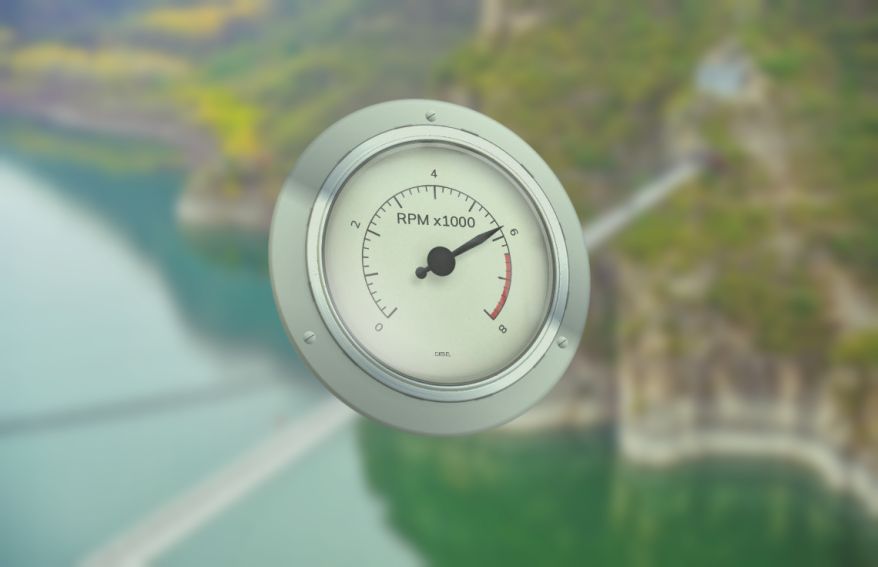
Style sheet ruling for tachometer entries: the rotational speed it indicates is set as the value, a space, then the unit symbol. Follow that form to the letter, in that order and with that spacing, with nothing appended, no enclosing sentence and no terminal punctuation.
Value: 5800 rpm
